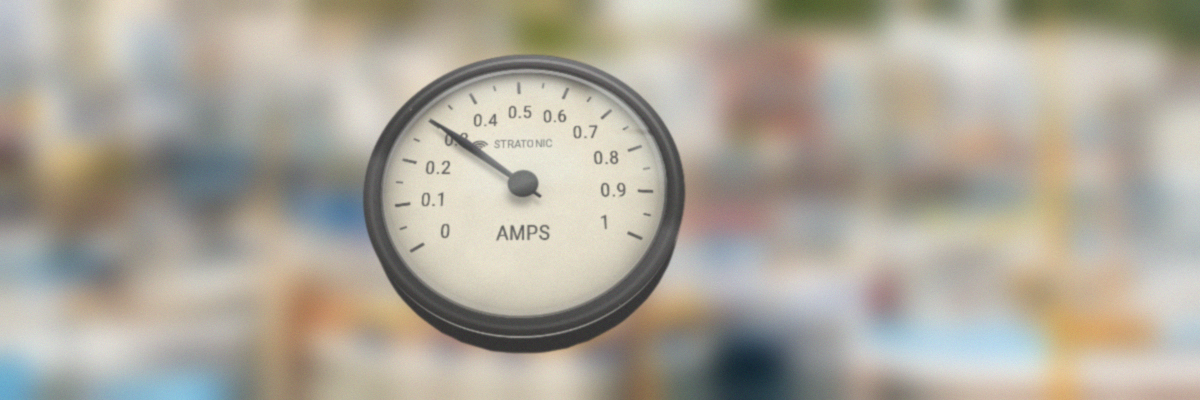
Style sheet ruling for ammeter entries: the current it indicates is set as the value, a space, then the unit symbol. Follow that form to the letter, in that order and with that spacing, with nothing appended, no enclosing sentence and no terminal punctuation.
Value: 0.3 A
